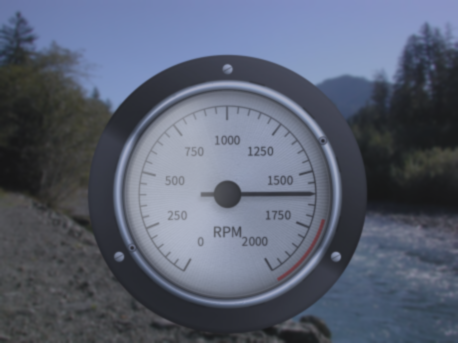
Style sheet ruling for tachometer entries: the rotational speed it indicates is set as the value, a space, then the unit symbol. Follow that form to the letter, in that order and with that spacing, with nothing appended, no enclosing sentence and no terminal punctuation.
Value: 1600 rpm
